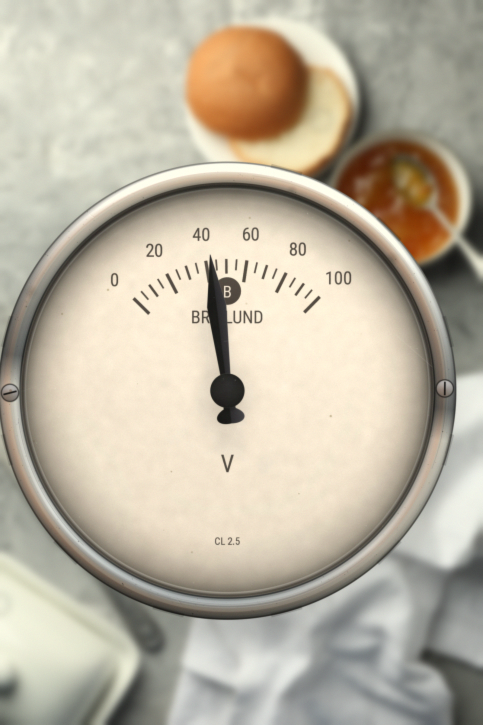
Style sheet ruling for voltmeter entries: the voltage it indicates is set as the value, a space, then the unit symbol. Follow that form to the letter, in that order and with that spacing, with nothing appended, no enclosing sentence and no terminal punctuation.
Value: 42.5 V
